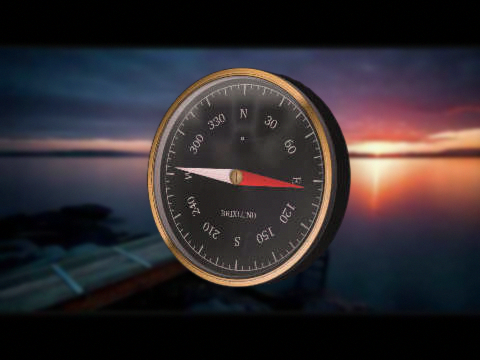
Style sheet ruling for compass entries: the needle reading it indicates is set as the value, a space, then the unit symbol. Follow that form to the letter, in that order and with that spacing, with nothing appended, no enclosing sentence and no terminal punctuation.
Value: 95 °
